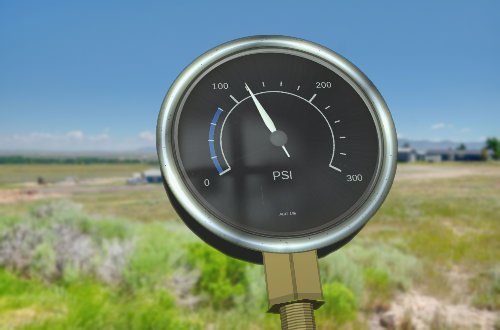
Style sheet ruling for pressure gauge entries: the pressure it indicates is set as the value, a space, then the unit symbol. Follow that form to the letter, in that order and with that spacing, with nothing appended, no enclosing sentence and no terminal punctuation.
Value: 120 psi
